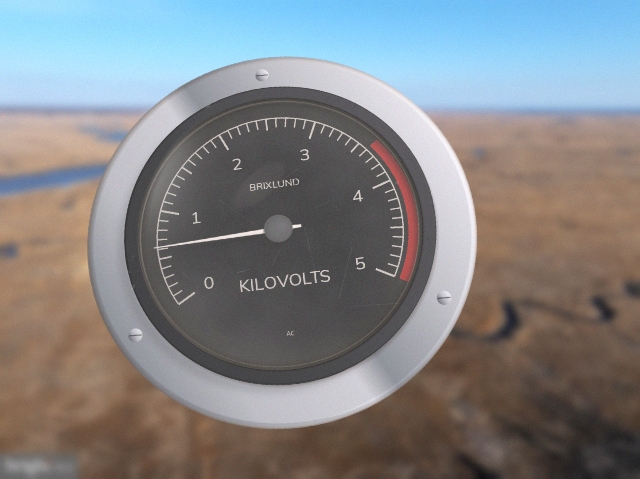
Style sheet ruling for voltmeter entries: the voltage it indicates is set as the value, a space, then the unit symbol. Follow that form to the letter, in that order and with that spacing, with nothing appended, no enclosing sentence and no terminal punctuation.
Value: 0.6 kV
